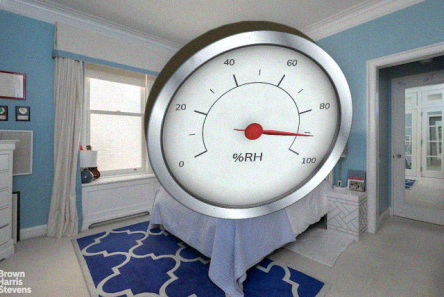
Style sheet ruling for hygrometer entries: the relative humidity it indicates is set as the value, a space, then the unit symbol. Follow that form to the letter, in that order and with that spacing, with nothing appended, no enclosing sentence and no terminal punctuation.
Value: 90 %
